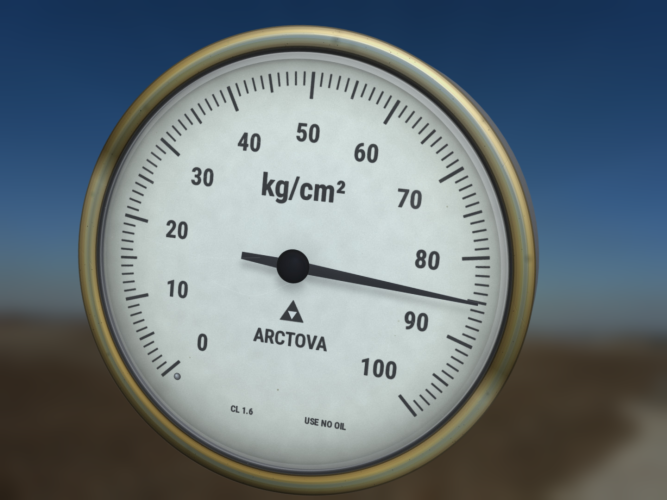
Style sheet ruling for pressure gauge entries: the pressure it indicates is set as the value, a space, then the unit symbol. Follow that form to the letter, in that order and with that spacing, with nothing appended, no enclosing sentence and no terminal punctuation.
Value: 85 kg/cm²
